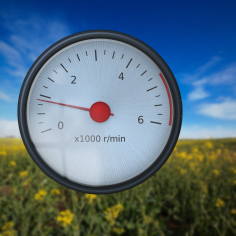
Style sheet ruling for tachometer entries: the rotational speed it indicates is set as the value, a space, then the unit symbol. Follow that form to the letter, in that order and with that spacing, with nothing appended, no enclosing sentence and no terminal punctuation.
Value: 875 rpm
